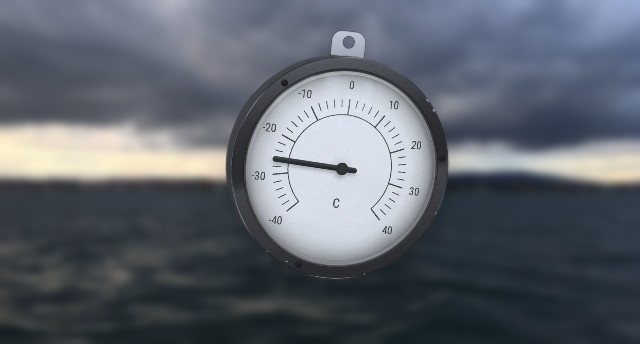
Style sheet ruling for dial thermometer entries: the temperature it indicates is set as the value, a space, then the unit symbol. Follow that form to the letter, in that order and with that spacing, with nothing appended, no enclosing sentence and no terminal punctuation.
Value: -26 °C
